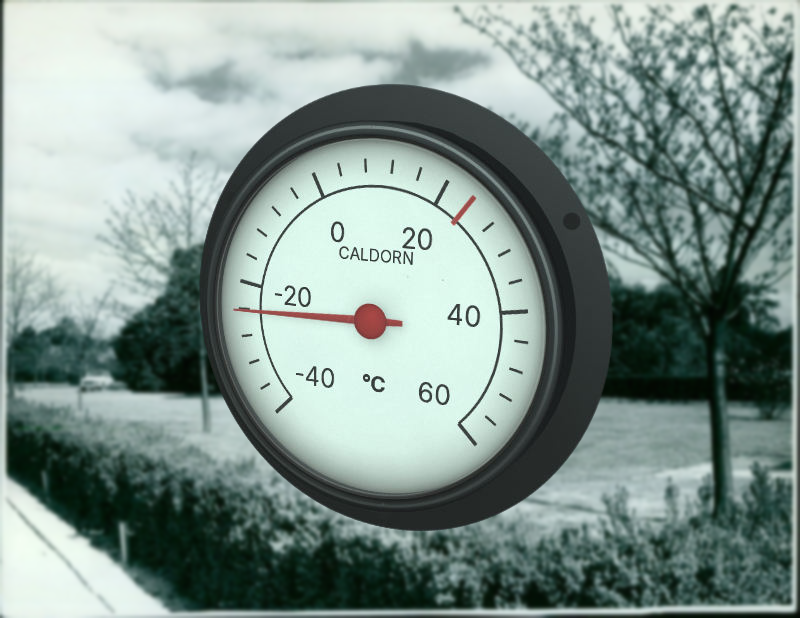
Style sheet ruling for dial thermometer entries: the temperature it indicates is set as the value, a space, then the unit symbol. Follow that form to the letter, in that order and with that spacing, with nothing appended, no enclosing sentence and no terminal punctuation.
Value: -24 °C
